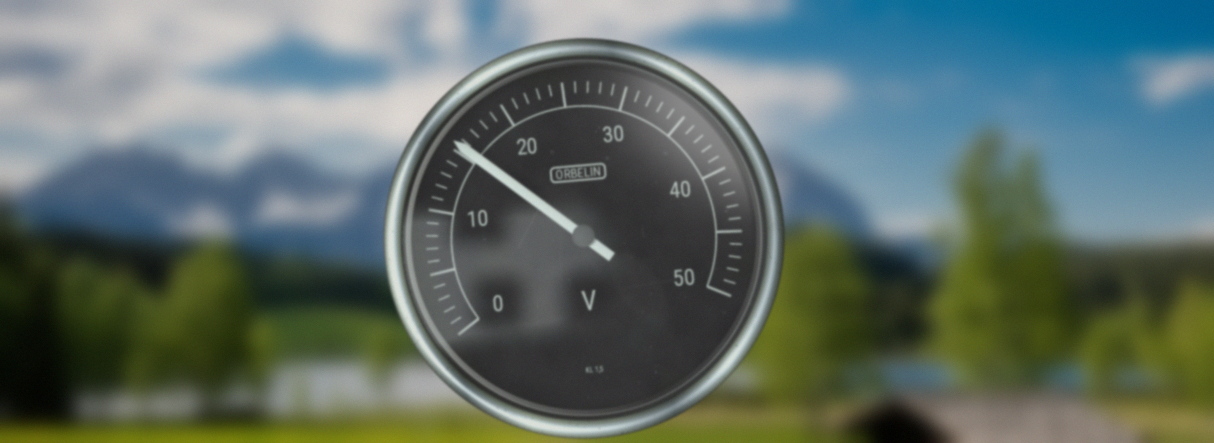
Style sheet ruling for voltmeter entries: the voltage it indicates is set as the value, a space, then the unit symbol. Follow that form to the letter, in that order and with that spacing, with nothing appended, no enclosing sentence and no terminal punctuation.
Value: 15.5 V
